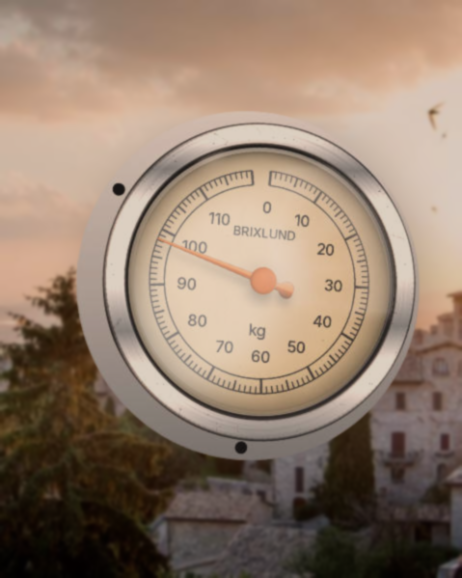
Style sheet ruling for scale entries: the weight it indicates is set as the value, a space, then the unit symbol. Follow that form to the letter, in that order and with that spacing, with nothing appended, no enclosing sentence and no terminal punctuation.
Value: 98 kg
